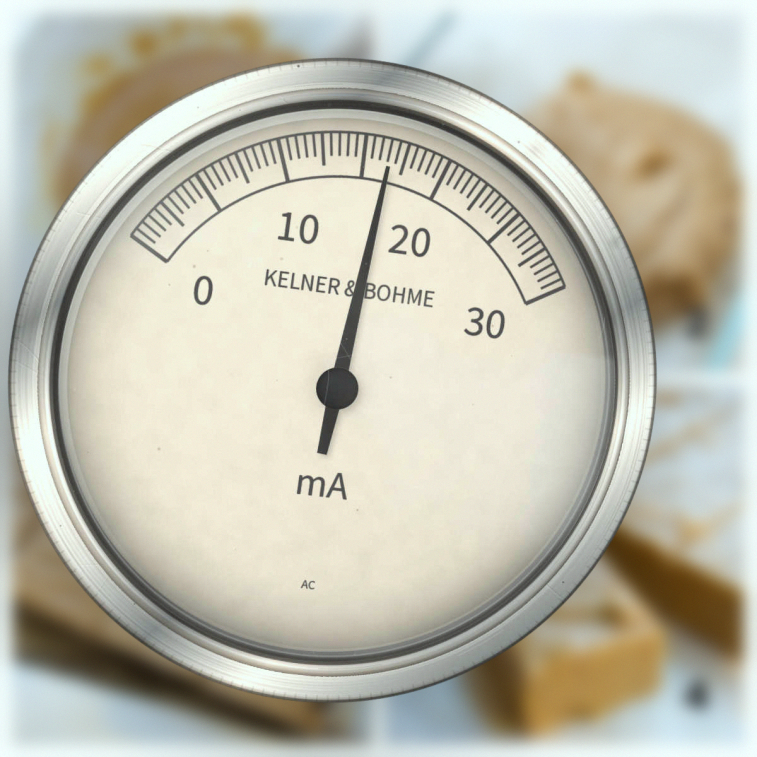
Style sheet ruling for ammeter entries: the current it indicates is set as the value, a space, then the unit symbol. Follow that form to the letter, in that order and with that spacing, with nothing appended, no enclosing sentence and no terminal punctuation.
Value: 16.5 mA
